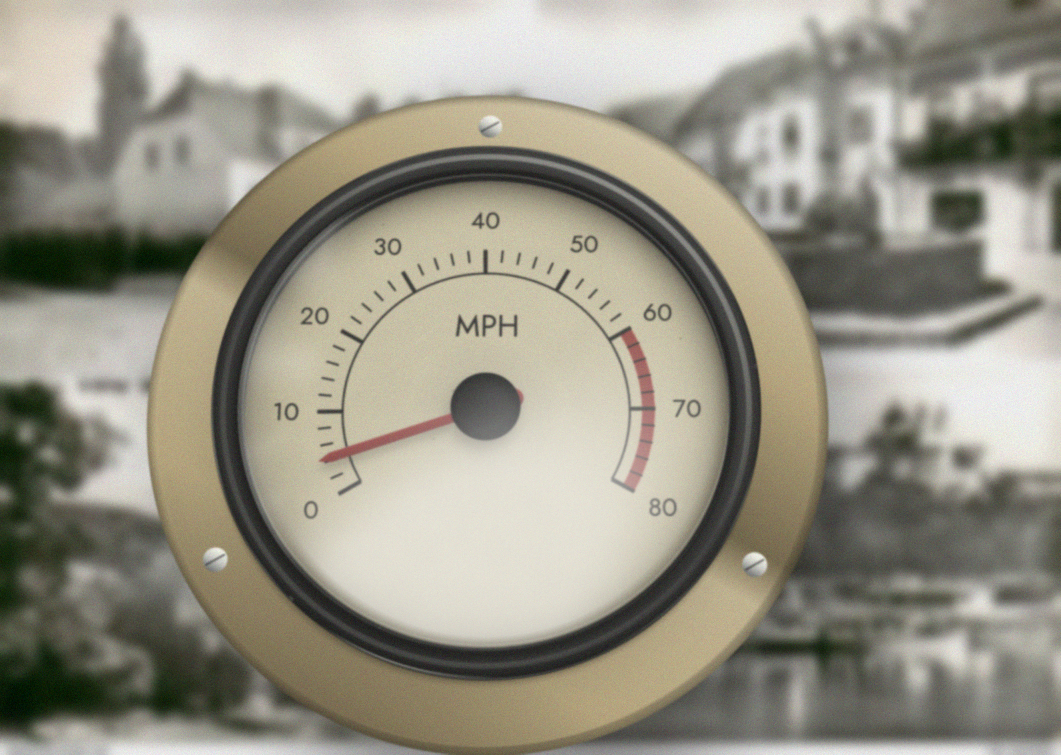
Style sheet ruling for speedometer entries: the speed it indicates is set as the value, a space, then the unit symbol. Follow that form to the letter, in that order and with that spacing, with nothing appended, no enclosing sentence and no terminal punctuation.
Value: 4 mph
